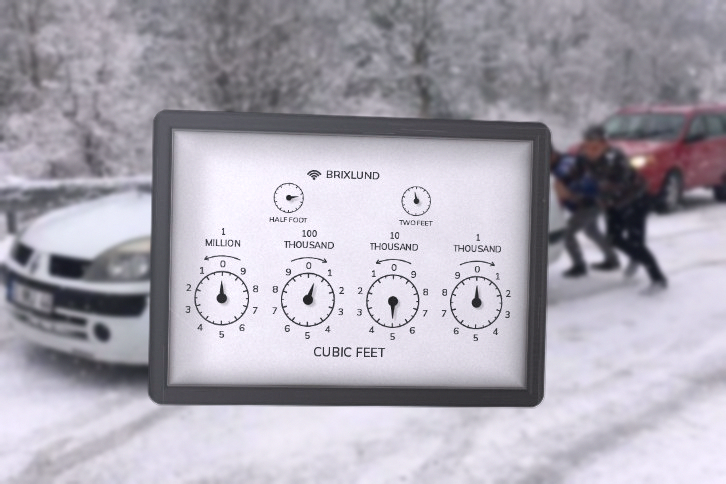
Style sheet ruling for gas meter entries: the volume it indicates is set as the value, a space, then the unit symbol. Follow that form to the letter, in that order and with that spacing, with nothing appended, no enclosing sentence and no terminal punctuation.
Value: 5000 ft³
